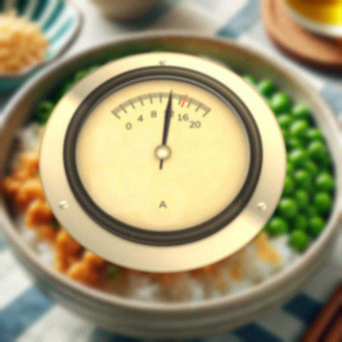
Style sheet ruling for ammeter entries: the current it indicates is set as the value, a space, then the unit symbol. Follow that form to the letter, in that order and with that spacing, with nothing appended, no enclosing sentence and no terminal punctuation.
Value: 12 A
